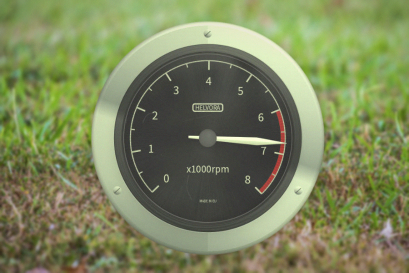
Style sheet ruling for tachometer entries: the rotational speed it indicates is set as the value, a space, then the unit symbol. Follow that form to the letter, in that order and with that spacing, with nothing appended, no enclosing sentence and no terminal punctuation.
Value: 6750 rpm
